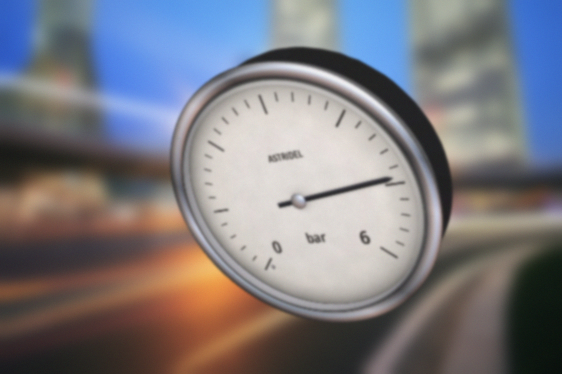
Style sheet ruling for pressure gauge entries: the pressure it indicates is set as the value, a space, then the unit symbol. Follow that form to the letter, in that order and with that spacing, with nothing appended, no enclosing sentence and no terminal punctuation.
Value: 4.9 bar
